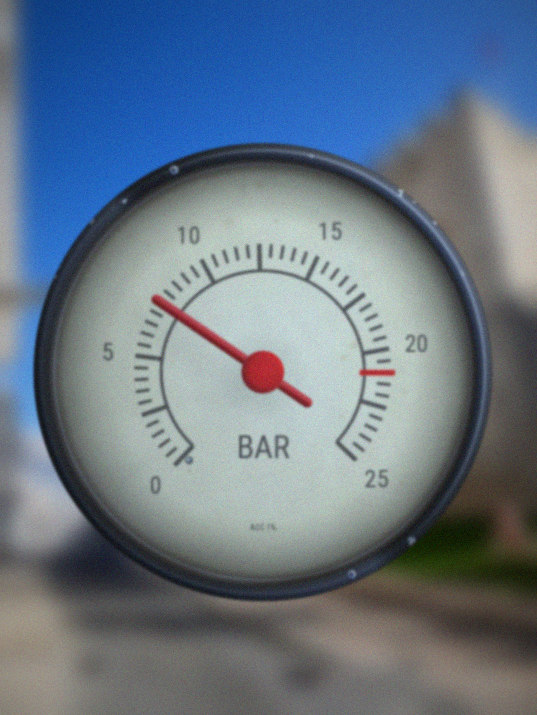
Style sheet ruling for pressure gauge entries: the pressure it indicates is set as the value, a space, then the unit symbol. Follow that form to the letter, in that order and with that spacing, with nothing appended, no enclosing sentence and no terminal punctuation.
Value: 7.5 bar
